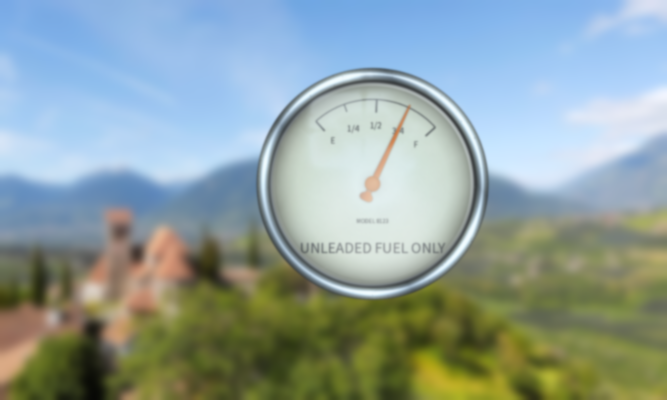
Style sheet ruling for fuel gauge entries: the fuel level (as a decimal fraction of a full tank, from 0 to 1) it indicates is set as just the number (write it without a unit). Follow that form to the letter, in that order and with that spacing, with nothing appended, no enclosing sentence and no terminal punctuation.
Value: 0.75
